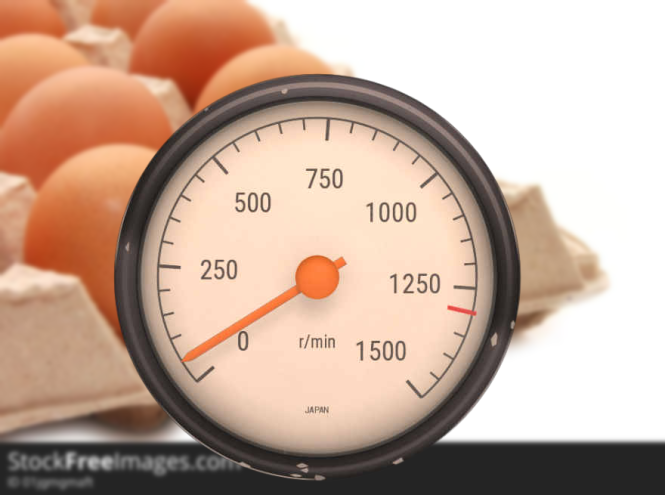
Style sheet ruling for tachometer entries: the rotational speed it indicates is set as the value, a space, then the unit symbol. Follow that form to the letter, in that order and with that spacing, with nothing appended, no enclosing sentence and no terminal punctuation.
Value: 50 rpm
